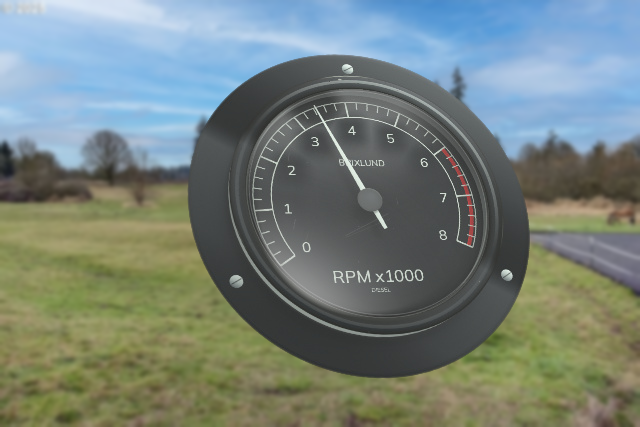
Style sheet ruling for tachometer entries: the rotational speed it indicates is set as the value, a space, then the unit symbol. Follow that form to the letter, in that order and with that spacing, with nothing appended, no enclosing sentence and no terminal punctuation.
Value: 3400 rpm
